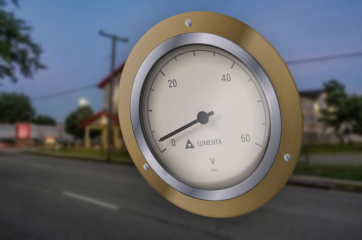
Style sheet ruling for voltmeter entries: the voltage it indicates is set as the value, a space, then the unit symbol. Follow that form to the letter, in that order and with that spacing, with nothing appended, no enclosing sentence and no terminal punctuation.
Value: 2.5 V
